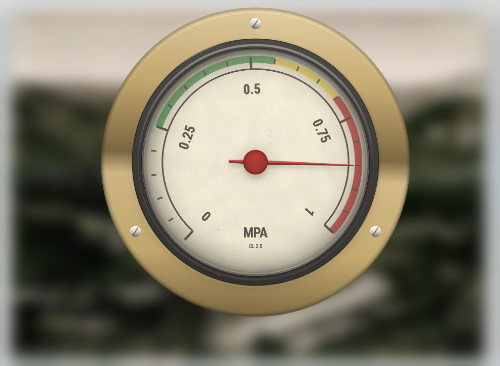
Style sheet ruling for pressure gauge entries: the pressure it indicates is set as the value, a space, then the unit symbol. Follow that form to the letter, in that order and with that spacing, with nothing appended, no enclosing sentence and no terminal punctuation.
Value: 0.85 MPa
